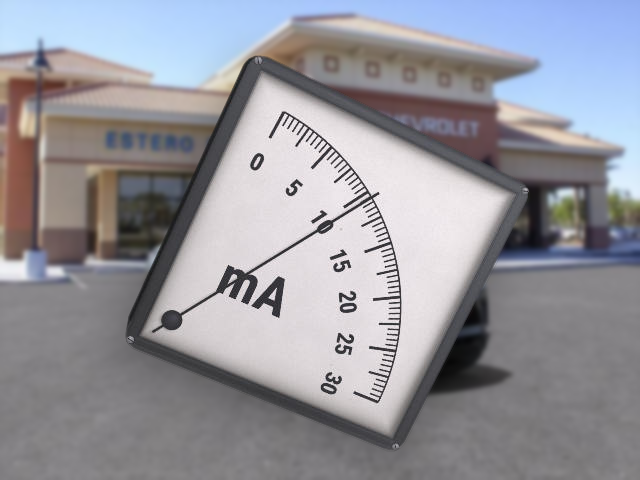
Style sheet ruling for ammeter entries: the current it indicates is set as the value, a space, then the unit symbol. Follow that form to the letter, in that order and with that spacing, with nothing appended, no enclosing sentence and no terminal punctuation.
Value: 10.5 mA
